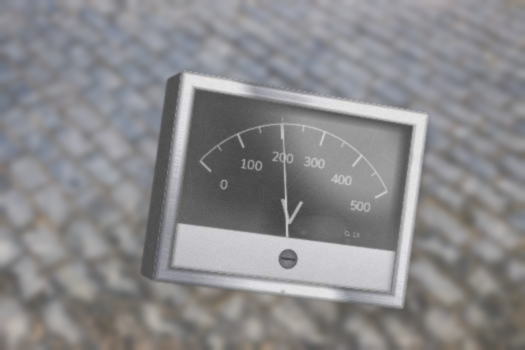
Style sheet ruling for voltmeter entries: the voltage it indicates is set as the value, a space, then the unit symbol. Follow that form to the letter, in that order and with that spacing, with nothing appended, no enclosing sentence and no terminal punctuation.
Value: 200 V
